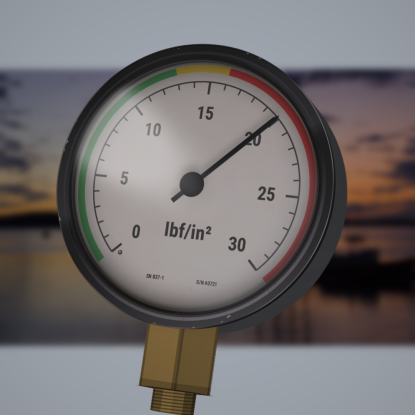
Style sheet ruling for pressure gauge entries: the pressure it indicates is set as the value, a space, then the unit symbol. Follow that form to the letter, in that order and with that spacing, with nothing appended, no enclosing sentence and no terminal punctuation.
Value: 20 psi
